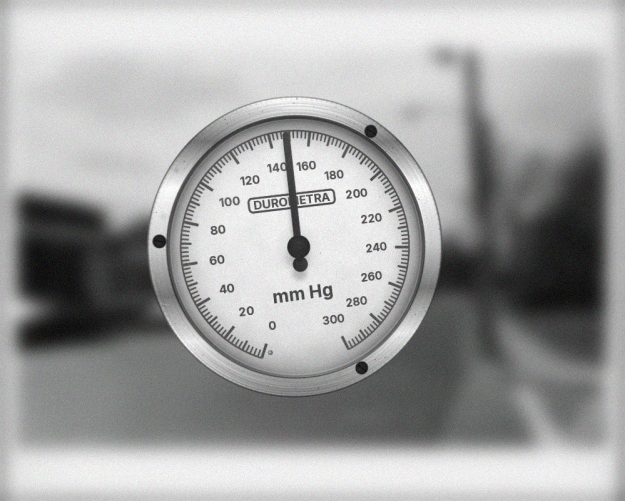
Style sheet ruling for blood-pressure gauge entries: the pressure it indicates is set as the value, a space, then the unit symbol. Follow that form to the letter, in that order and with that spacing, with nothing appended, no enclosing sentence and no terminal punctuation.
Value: 148 mmHg
